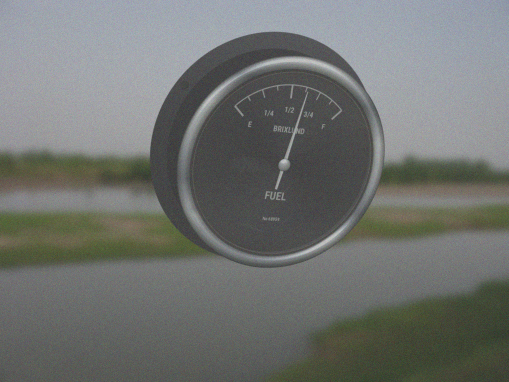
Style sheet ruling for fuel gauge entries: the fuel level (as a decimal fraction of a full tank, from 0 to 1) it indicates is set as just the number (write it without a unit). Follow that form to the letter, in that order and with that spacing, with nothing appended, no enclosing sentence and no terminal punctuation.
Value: 0.625
